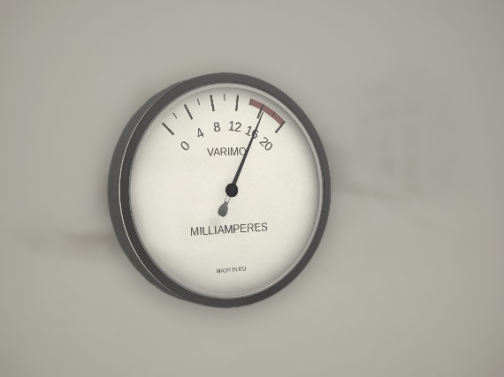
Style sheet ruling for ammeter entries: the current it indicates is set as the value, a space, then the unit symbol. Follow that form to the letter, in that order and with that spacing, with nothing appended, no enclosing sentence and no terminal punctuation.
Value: 16 mA
